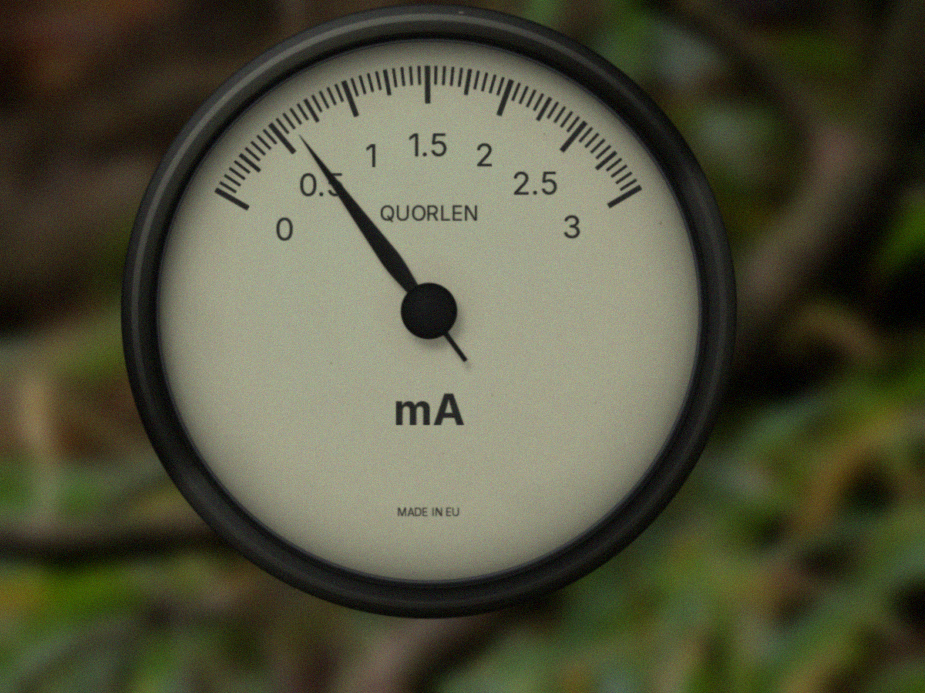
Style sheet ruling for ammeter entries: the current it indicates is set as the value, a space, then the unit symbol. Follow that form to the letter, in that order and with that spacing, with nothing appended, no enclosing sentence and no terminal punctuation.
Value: 0.6 mA
